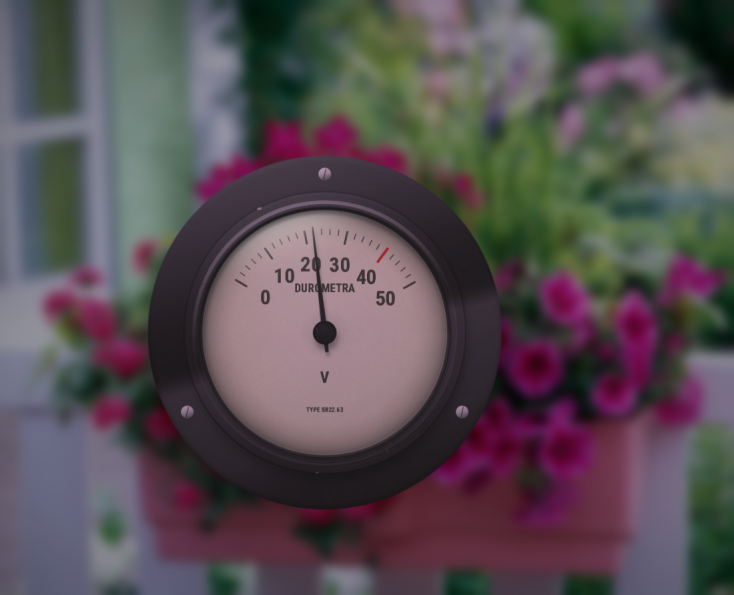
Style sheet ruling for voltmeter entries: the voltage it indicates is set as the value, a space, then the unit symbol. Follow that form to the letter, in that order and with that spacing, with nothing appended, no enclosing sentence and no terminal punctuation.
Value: 22 V
